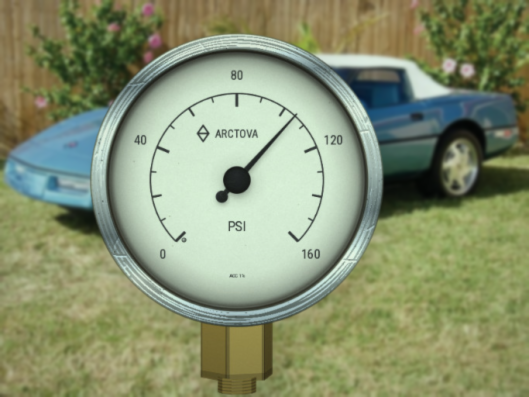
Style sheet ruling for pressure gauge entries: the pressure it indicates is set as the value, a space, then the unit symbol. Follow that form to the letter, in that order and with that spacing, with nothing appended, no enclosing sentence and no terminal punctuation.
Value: 105 psi
